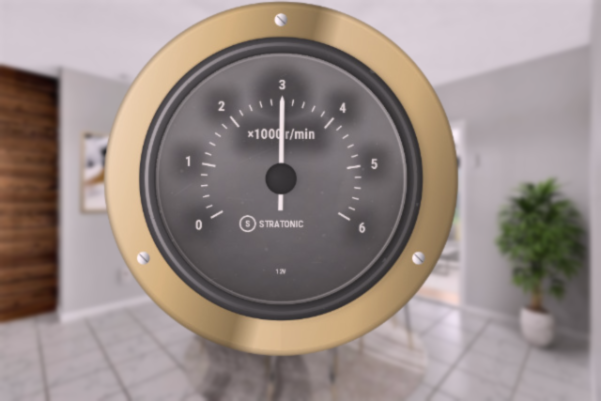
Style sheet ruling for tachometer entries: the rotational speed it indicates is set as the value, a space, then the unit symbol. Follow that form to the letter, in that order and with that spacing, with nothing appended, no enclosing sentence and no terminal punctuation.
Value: 3000 rpm
